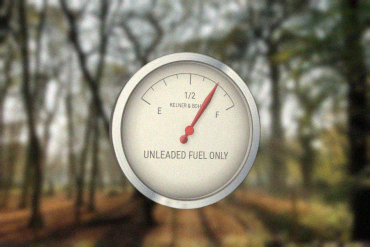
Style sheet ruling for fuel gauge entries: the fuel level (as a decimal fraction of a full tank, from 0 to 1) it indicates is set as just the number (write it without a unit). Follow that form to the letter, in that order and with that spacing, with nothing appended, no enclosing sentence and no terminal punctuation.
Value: 0.75
